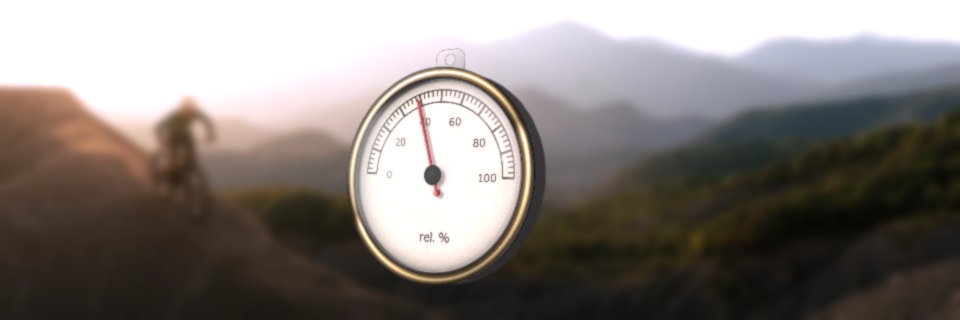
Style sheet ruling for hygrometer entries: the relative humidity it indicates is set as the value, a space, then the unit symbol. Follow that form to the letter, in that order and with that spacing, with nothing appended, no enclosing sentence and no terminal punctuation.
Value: 40 %
